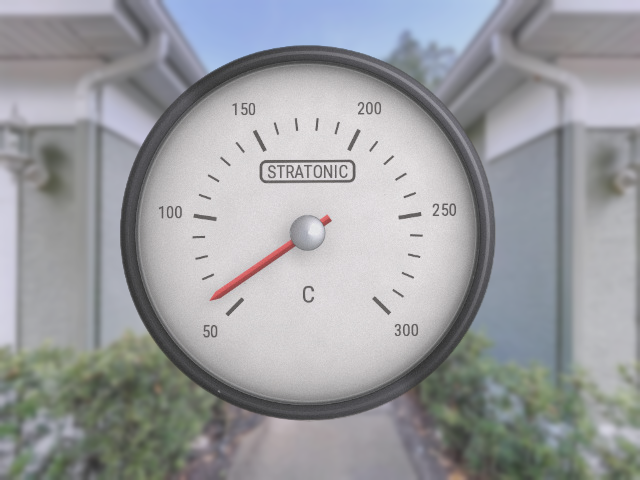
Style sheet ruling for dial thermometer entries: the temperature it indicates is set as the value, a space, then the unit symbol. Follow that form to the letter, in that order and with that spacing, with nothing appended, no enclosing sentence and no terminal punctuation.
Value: 60 °C
